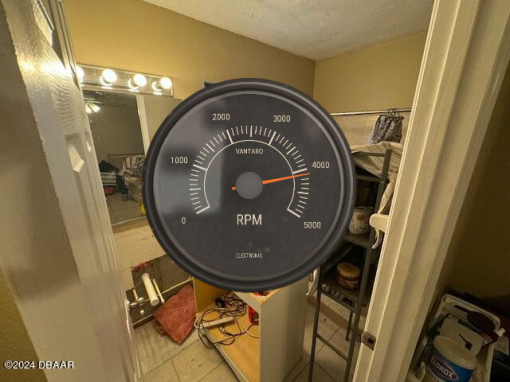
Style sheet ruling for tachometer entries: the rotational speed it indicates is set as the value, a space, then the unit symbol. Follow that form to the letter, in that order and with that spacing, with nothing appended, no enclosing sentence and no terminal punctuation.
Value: 4100 rpm
